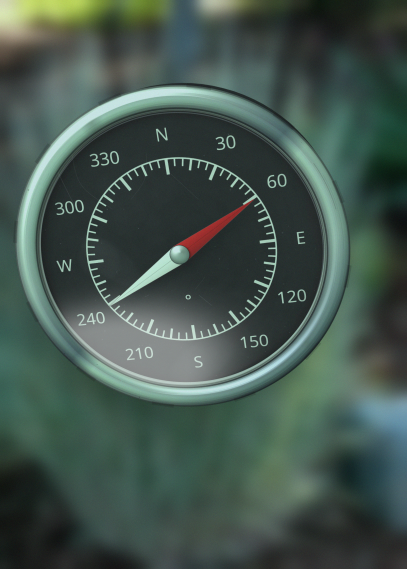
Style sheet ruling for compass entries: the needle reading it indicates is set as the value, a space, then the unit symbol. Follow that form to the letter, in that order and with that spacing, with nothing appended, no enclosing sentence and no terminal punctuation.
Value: 60 °
